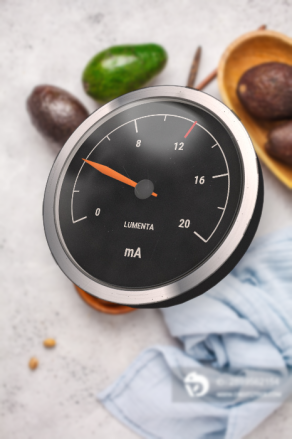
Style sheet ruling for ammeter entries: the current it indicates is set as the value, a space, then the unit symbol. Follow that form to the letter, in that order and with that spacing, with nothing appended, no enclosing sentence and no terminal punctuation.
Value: 4 mA
